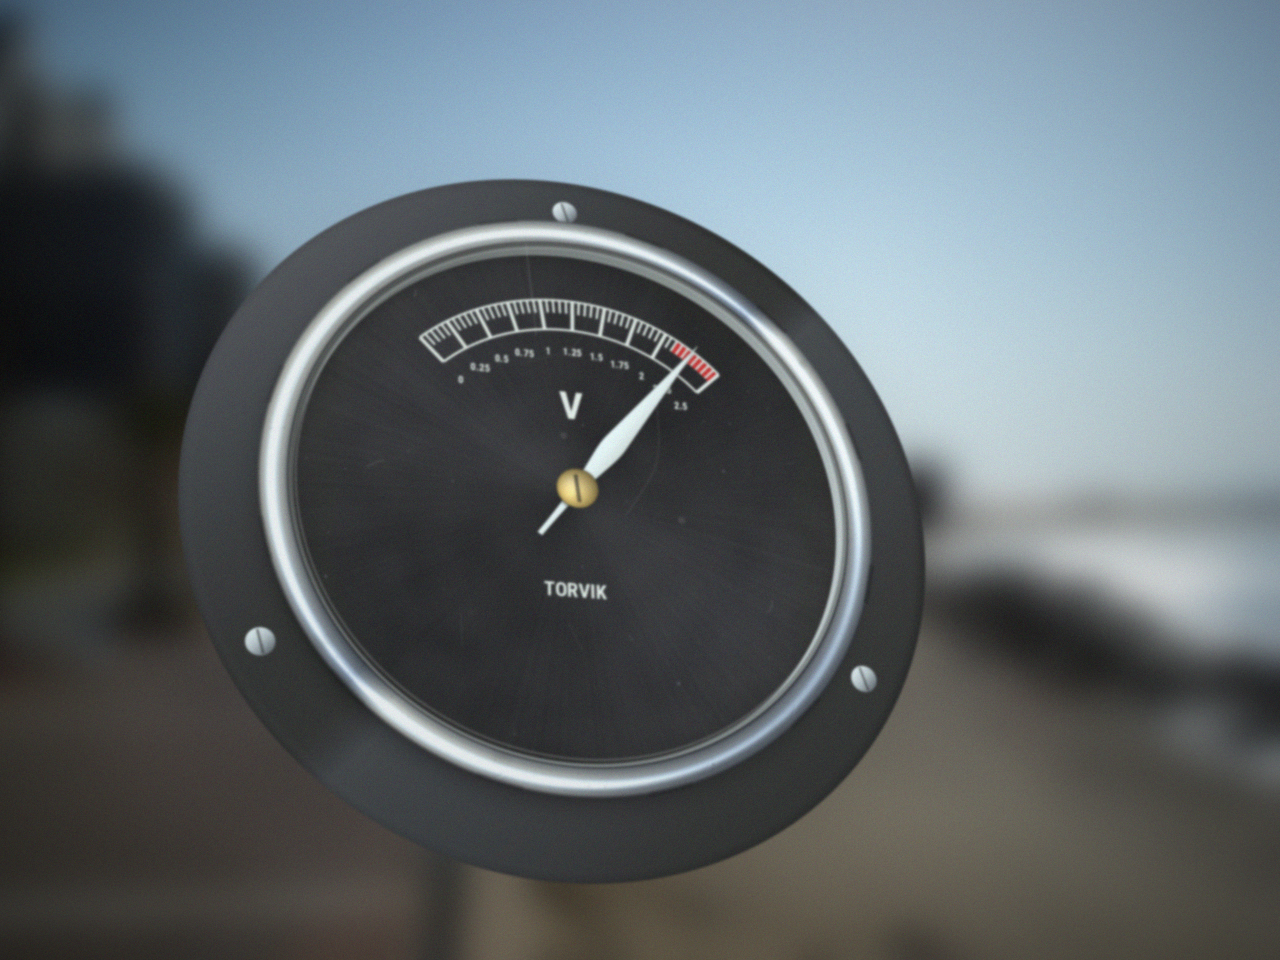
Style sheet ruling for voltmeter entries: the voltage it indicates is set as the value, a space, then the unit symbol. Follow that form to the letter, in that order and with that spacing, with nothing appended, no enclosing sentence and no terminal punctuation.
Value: 2.25 V
